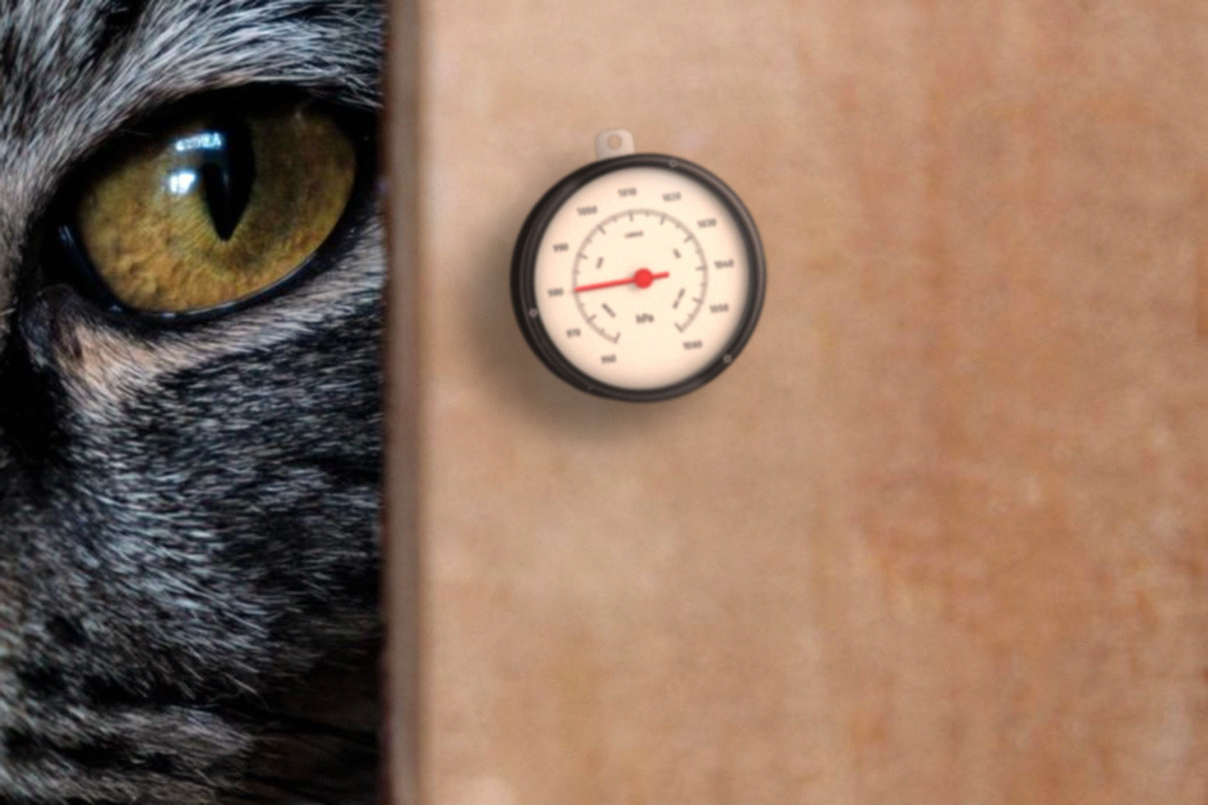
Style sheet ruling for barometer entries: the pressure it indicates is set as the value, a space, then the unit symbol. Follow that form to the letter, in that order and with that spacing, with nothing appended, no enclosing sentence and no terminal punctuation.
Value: 980 hPa
